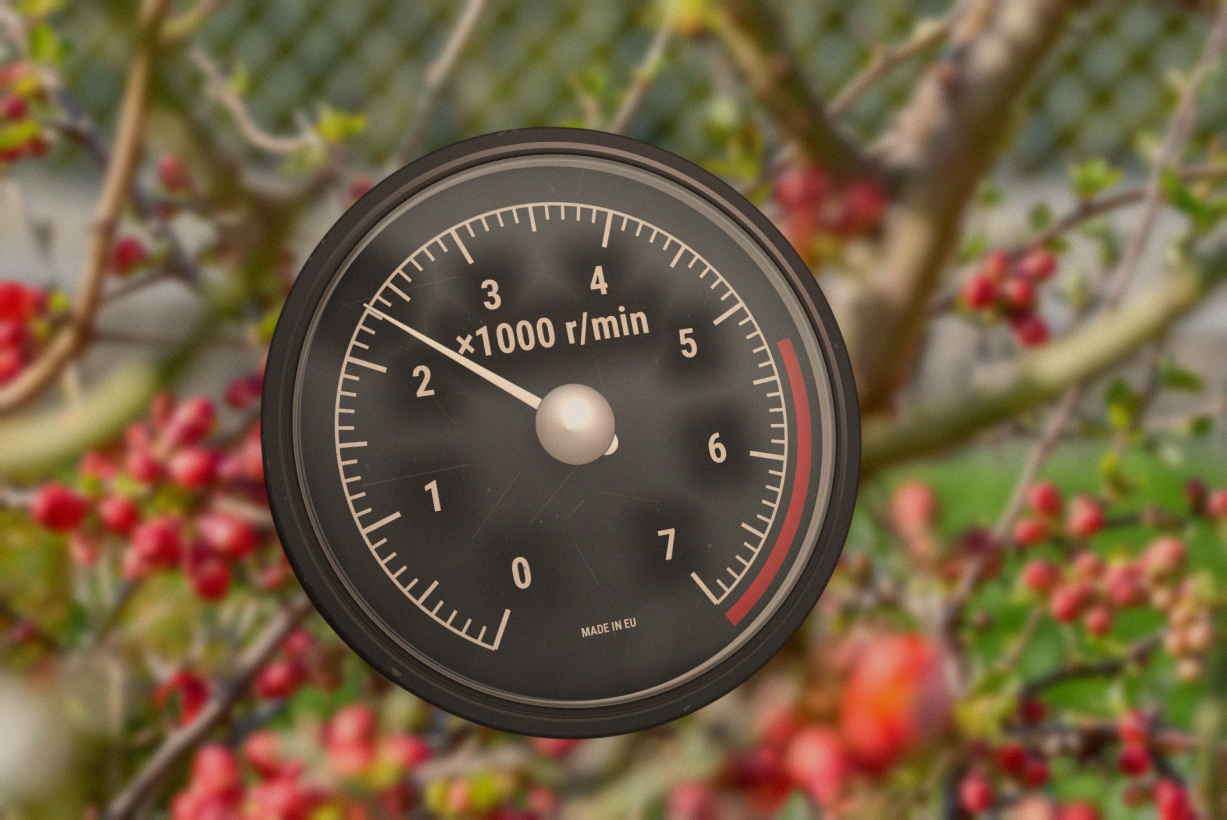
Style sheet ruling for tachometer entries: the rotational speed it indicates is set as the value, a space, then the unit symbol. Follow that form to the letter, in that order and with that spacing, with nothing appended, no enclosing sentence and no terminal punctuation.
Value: 2300 rpm
